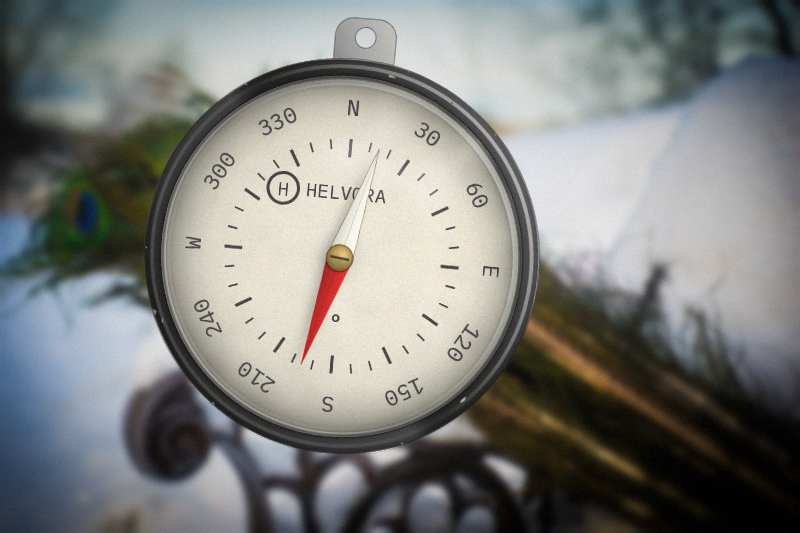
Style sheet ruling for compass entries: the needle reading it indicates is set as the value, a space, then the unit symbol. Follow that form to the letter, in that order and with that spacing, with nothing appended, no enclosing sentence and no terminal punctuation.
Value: 195 °
